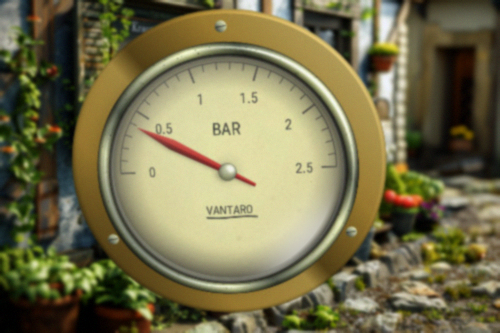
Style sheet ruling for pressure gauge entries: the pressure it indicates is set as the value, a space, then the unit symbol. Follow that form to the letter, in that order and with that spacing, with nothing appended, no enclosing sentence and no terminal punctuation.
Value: 0.4 bar
